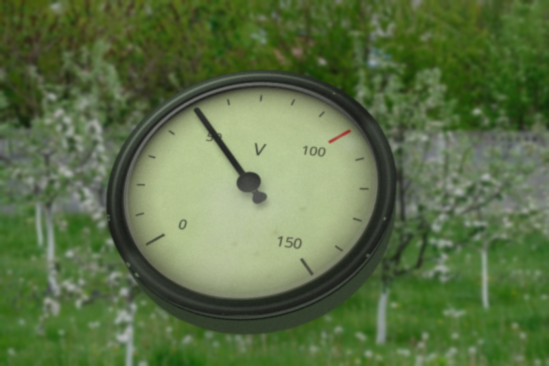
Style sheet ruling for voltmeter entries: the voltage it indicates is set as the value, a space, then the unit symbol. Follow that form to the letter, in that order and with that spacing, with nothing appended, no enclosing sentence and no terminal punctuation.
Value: 50 V
